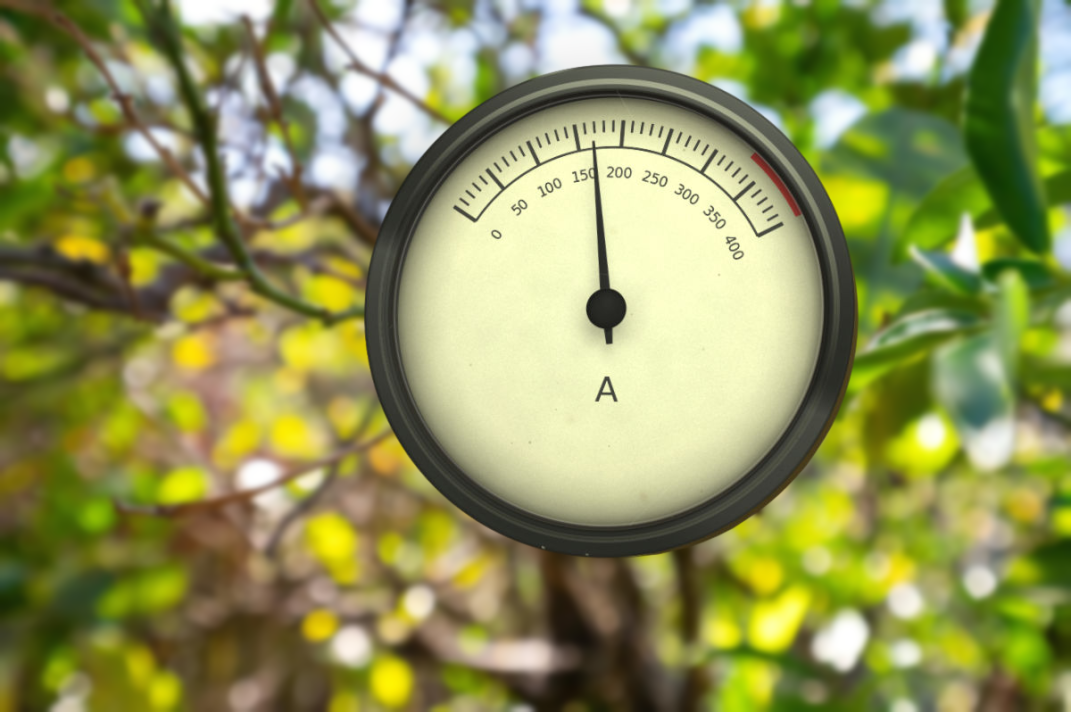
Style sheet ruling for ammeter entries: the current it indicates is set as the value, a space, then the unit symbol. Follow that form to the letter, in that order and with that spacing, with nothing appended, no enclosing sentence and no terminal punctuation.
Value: 170 A
